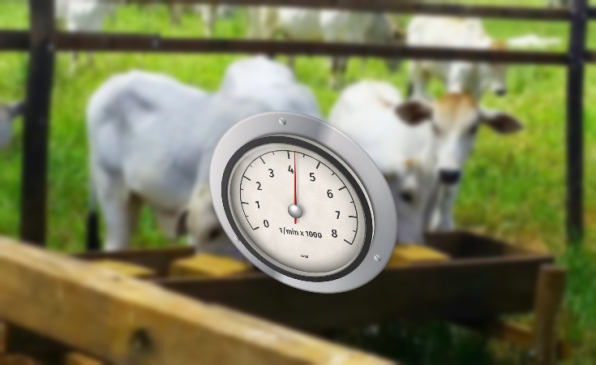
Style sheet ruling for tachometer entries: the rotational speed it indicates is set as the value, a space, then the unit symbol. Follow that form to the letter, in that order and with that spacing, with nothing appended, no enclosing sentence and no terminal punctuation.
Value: 4250 rpm
